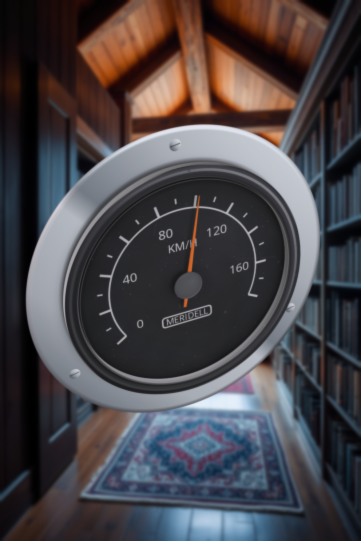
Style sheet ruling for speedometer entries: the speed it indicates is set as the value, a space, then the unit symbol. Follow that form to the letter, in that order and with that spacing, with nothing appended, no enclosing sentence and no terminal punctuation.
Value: 100 km/h
